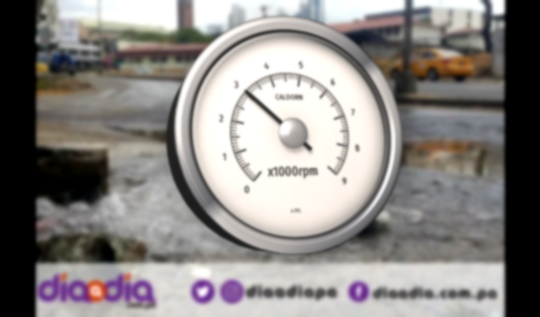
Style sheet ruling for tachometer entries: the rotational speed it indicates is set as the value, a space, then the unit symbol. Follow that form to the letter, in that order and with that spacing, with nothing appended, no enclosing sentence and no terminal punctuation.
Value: 3000 rpm
